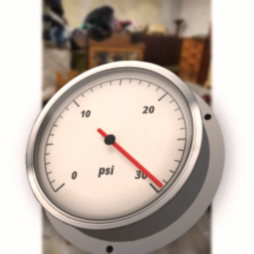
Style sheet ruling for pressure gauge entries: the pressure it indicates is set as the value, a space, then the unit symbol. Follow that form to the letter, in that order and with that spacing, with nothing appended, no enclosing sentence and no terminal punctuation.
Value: 29.5 psi
